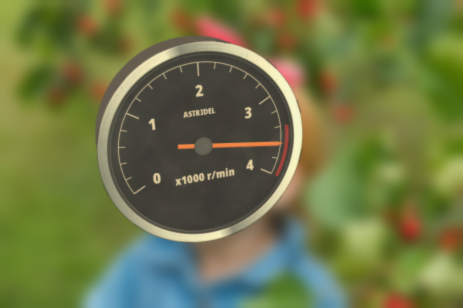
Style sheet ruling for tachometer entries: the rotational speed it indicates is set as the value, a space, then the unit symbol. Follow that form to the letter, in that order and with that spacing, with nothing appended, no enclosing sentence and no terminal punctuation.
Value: 3600 rpm
